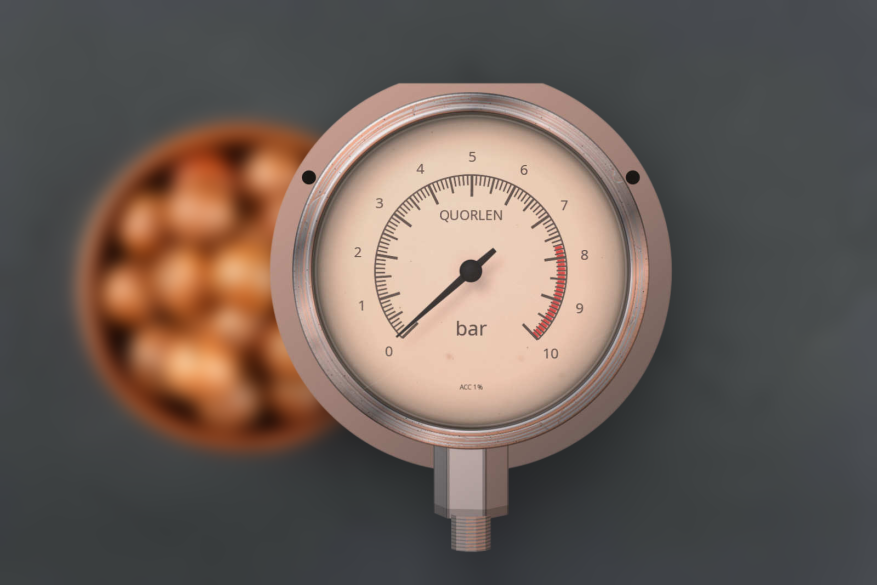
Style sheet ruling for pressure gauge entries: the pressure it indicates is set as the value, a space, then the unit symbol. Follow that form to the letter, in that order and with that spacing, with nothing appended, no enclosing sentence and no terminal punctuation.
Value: 0.1 bar
